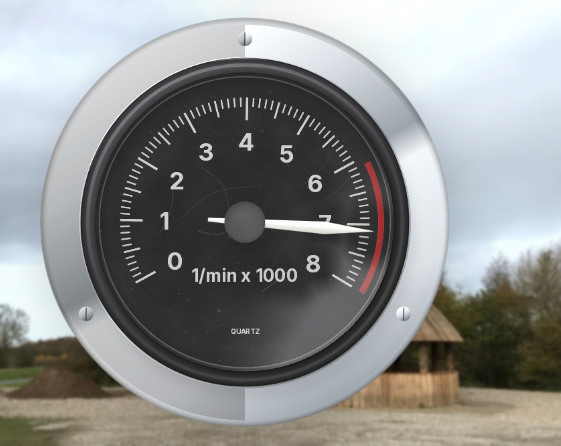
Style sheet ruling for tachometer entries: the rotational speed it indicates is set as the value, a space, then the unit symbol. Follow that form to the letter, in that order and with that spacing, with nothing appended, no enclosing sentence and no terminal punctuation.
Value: 7100 rpm
